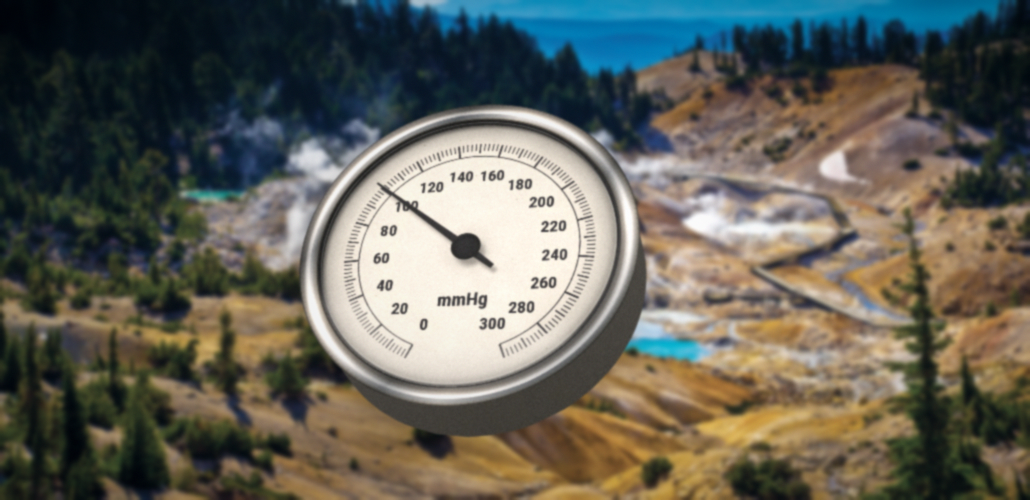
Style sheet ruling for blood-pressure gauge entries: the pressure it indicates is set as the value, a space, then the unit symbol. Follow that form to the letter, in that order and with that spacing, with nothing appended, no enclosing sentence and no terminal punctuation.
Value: 100 mmHg
